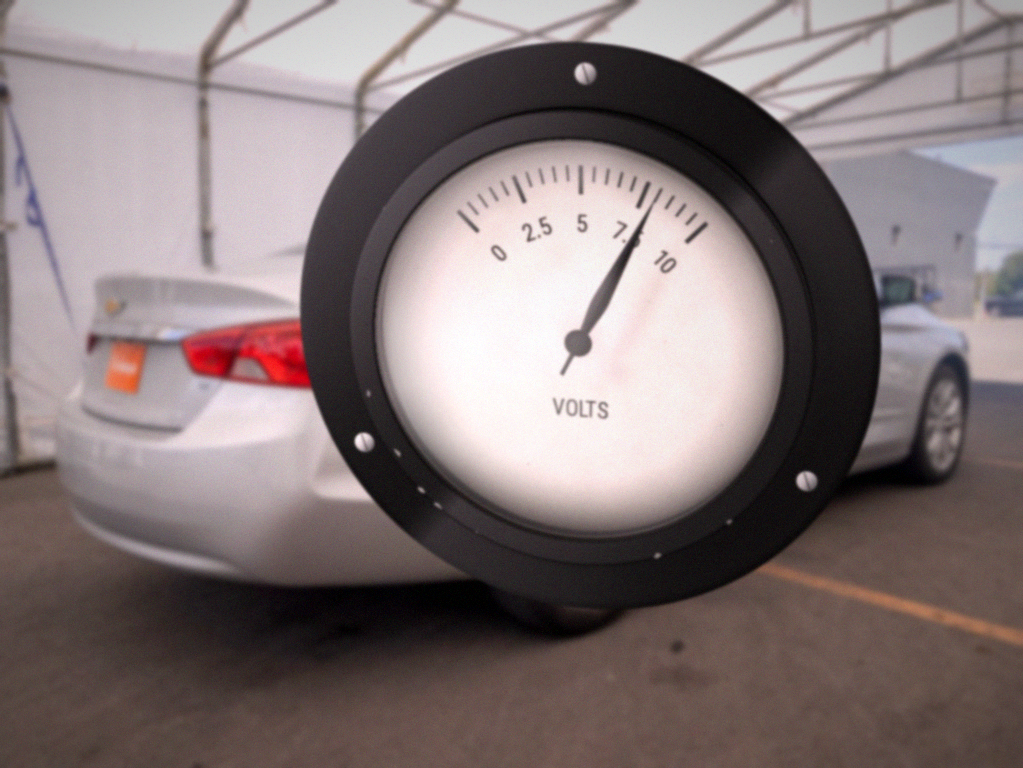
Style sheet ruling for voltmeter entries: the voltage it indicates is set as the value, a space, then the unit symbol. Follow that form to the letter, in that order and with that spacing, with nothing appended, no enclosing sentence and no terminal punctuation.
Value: 8 V
